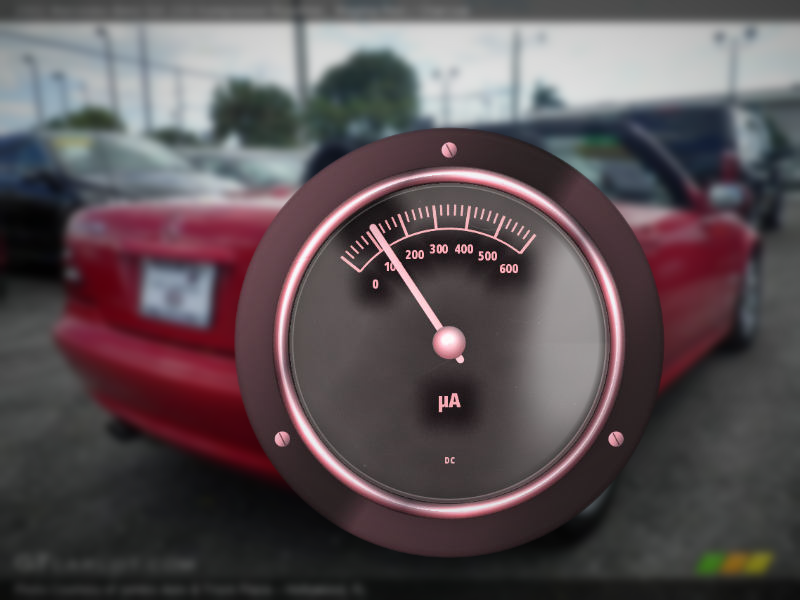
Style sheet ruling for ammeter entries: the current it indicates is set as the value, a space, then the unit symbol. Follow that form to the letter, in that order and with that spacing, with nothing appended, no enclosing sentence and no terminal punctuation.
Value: 120 µA
